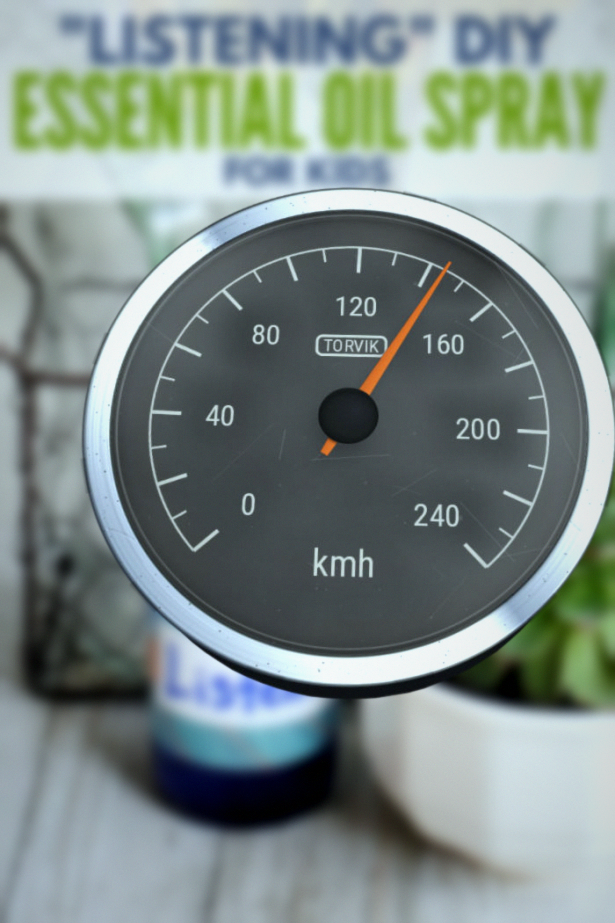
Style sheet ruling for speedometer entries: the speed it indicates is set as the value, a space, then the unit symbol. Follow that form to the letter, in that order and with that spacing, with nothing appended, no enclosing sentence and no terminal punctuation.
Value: 145 km/h
